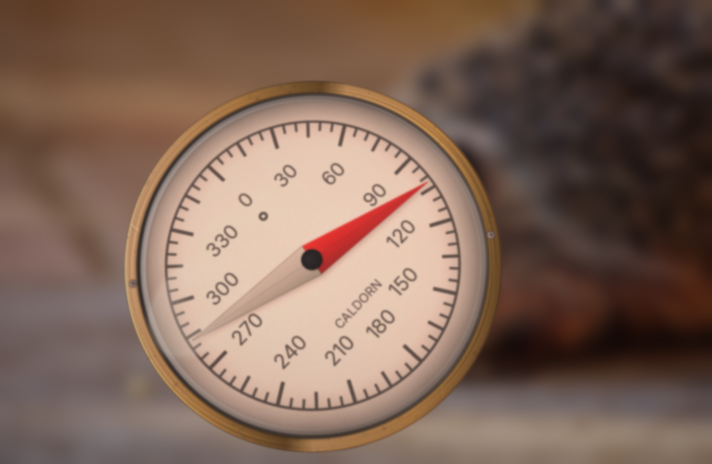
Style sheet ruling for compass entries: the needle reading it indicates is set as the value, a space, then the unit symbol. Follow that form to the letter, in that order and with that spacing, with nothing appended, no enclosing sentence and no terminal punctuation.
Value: 102.5 °
